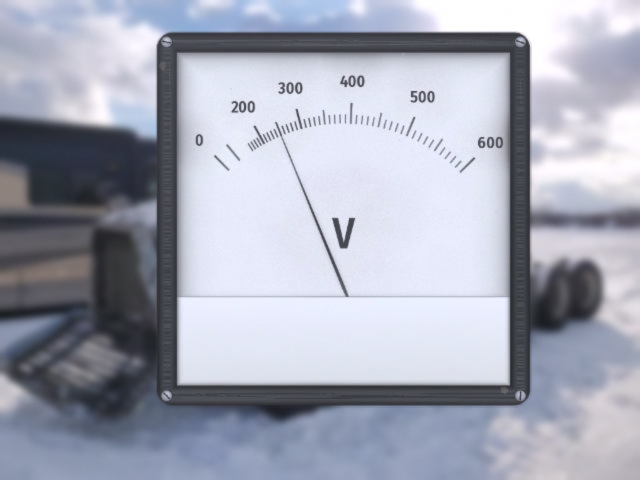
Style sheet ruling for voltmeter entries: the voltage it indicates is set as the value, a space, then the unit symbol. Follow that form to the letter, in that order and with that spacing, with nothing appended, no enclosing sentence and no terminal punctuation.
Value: 250 V
